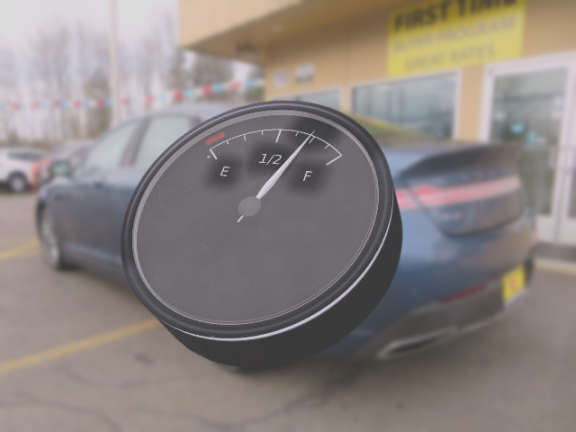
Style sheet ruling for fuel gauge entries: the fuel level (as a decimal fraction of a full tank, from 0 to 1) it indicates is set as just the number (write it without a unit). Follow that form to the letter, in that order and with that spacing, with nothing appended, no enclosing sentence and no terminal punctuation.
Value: 0.75
